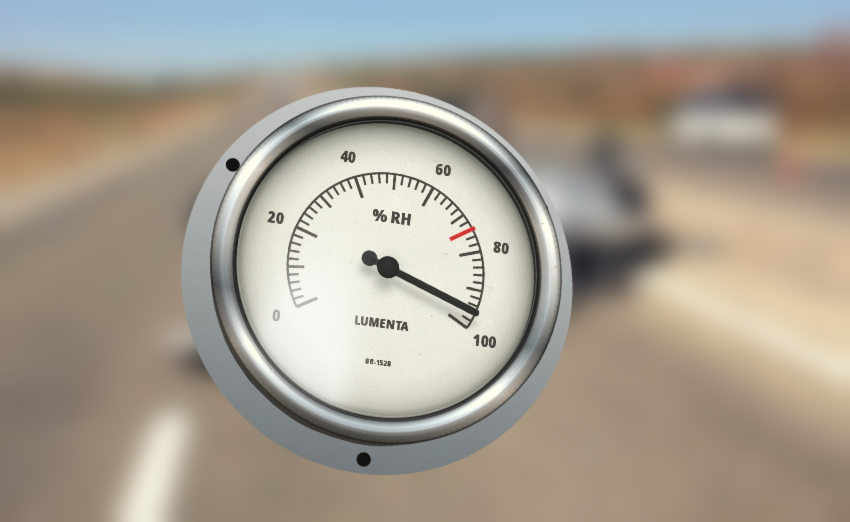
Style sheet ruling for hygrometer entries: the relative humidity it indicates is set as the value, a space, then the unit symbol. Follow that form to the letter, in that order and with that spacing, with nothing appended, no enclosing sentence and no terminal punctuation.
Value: 96 %
